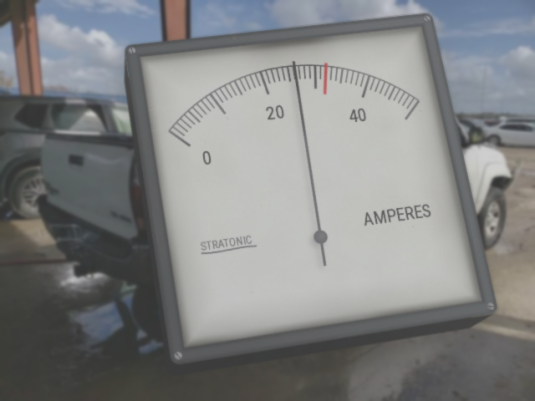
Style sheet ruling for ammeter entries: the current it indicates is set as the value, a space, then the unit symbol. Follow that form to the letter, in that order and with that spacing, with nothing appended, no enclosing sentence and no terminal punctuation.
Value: 26 A
